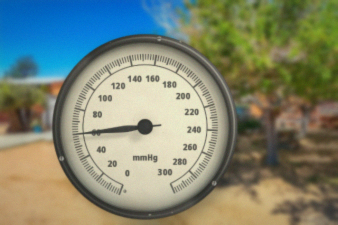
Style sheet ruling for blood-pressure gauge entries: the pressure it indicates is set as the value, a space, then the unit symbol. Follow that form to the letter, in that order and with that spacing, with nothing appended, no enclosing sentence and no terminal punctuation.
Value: 60 mmHg
